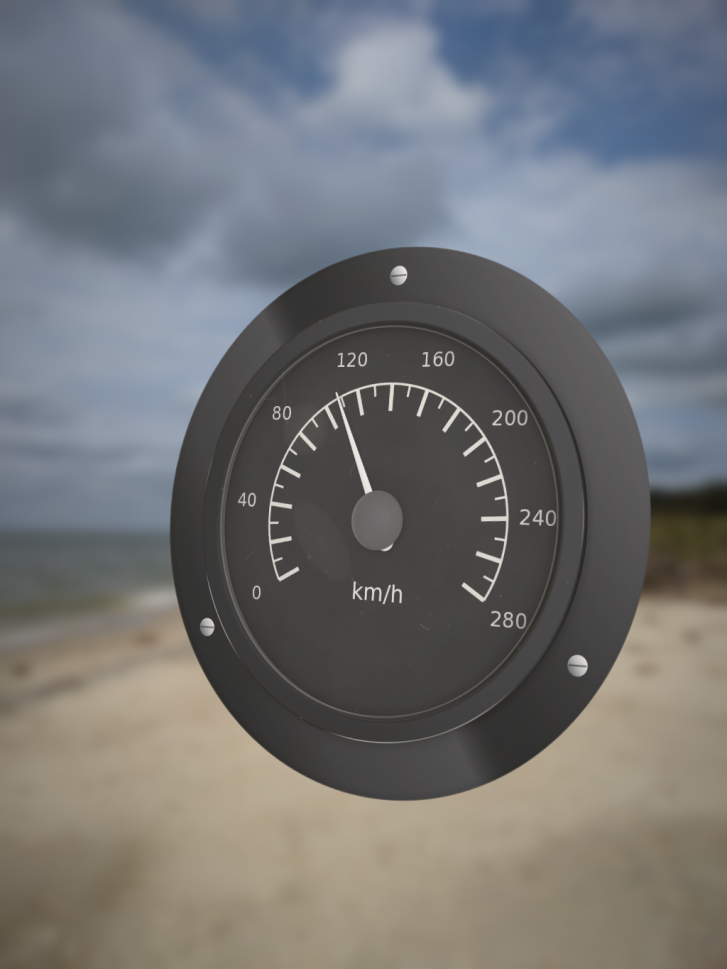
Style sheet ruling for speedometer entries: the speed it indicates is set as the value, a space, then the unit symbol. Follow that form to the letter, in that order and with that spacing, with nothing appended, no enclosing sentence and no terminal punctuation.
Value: 110 km/h
